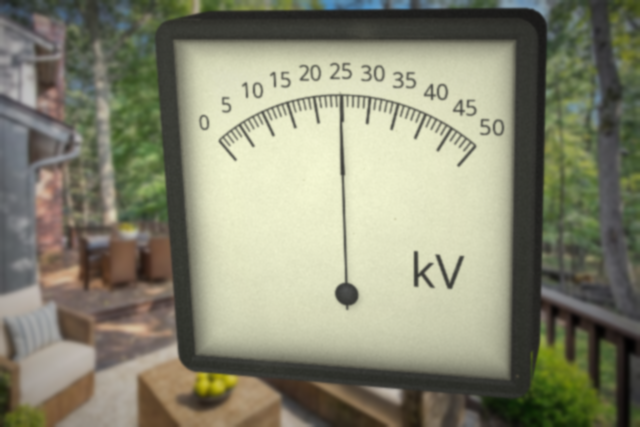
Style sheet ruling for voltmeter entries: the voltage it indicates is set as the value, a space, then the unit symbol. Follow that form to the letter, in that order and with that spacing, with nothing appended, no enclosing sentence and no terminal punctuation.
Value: 25 kV
